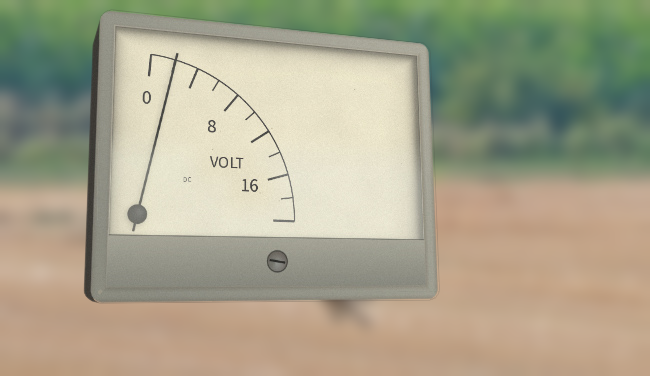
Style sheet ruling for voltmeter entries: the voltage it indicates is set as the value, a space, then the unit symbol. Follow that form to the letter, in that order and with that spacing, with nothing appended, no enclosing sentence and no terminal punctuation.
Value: 2 V
